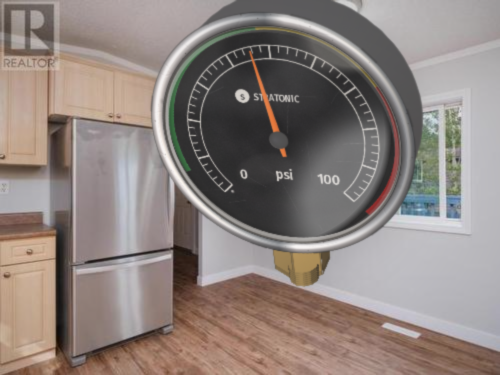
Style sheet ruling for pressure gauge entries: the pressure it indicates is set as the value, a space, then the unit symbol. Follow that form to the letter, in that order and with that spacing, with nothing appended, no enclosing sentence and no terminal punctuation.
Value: 46 psi
